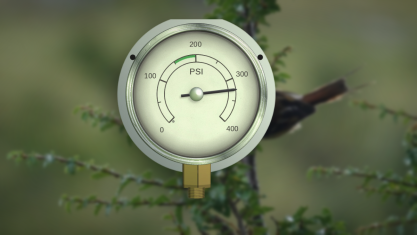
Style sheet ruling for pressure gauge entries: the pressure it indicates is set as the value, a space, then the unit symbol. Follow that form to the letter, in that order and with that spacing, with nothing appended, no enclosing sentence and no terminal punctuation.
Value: 325 psi
